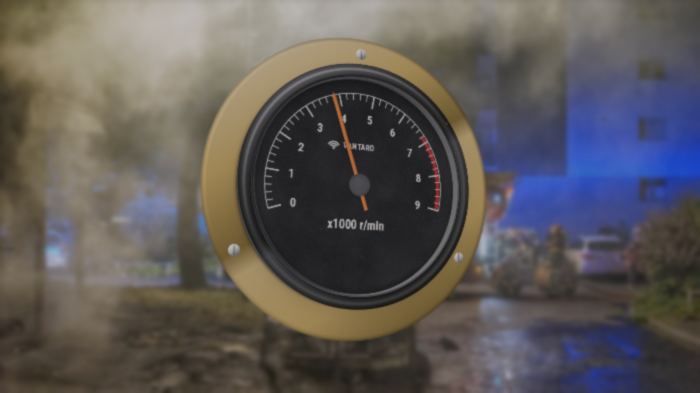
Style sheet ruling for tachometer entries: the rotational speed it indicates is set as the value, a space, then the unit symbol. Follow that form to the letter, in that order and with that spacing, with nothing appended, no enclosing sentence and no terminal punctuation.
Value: 3800 rpm
